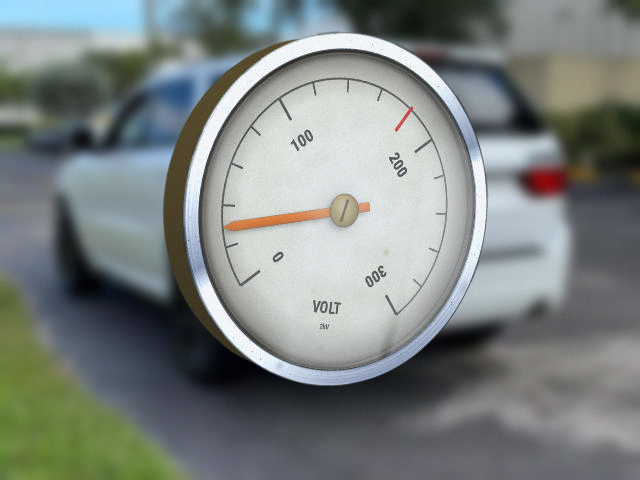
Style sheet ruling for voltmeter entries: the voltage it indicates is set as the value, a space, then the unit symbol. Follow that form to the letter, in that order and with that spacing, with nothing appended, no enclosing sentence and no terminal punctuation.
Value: 30 V
